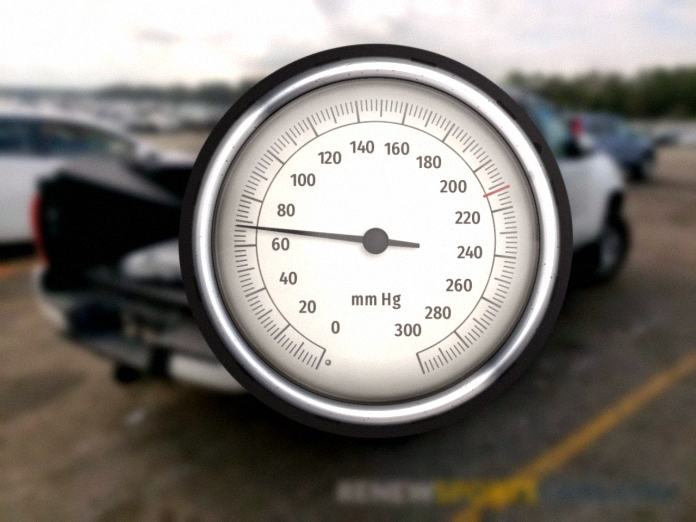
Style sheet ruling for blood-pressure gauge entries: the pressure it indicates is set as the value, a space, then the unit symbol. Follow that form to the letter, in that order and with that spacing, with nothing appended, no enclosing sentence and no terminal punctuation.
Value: 68 mmHg
